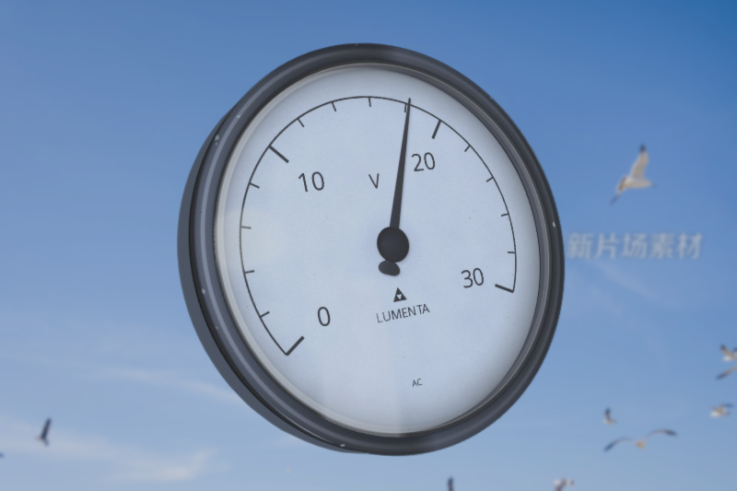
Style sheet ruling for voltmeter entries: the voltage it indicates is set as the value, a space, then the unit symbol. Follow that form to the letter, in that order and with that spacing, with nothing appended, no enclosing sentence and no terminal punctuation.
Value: 18 V
